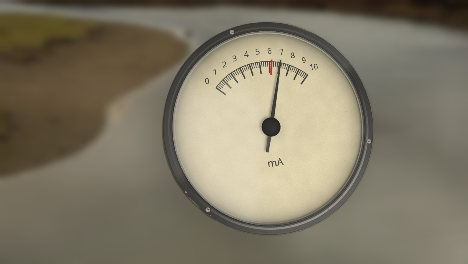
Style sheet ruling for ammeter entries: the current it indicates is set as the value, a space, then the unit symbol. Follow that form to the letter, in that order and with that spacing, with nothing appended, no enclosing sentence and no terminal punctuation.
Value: 7 mA
